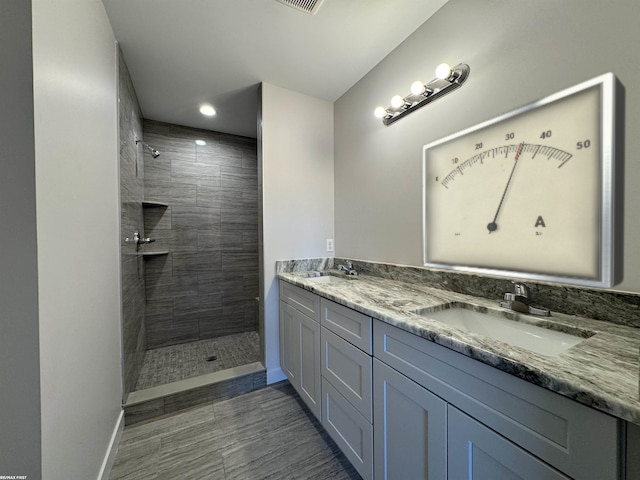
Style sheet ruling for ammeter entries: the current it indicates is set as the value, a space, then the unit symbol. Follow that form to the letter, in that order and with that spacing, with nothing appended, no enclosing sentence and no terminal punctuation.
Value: 35 A
